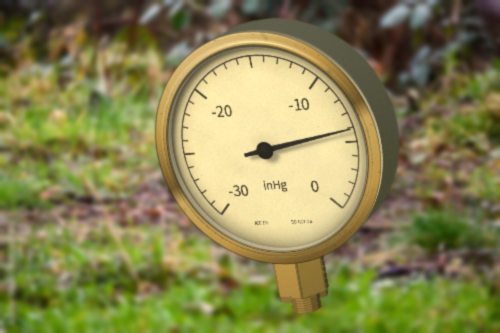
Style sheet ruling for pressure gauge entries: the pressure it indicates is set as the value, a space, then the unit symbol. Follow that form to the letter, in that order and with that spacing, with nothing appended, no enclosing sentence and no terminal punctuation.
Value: -6 inHg
